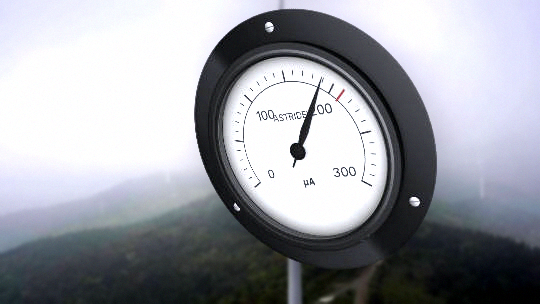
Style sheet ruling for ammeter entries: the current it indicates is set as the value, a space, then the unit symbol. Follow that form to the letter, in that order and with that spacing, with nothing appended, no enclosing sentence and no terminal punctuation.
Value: 190 µA
